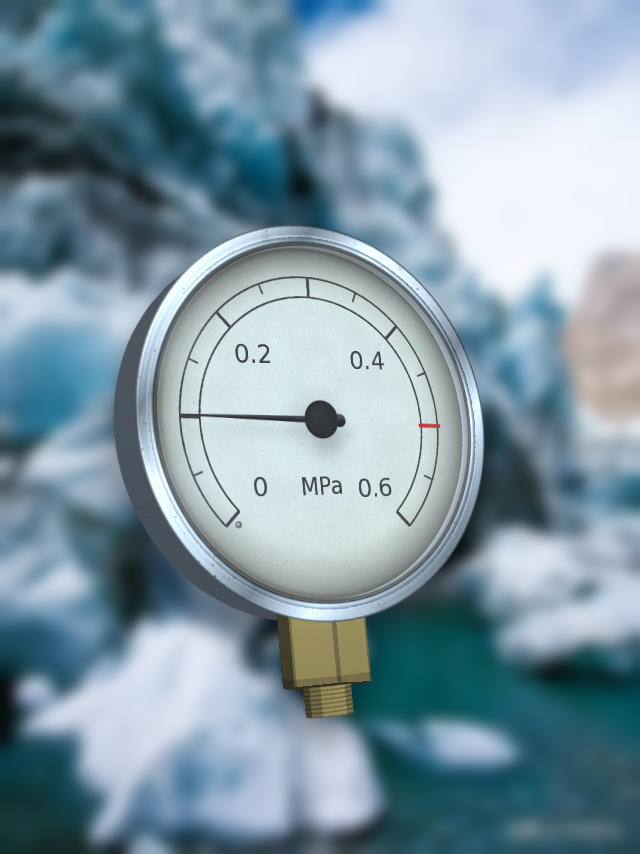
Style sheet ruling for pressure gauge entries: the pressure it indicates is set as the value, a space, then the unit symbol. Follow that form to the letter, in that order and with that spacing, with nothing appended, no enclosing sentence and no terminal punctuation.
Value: 0.1 MPa
